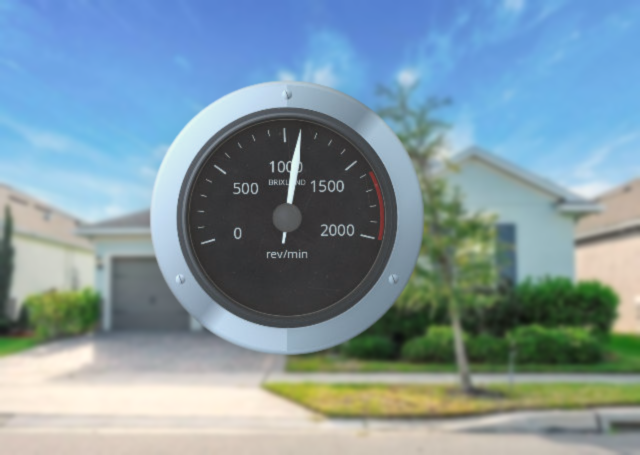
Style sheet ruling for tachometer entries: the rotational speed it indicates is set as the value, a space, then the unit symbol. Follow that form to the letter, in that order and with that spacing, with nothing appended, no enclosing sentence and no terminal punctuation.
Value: 1100 rpm
